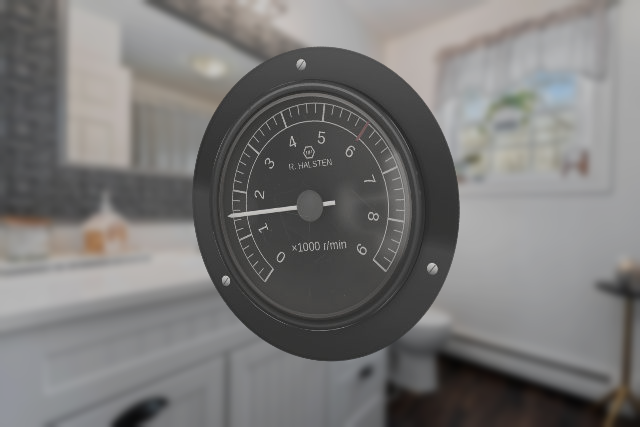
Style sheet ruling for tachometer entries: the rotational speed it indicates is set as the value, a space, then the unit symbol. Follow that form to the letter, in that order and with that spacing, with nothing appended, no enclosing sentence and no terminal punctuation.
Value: 1500 rpm
